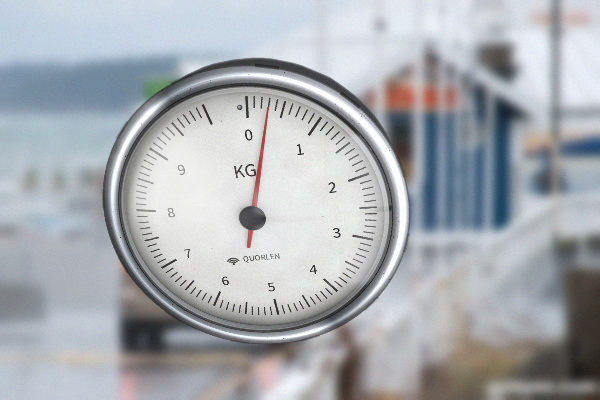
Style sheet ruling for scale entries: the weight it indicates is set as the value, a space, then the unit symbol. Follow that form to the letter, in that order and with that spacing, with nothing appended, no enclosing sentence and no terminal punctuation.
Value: 0.3 kg
